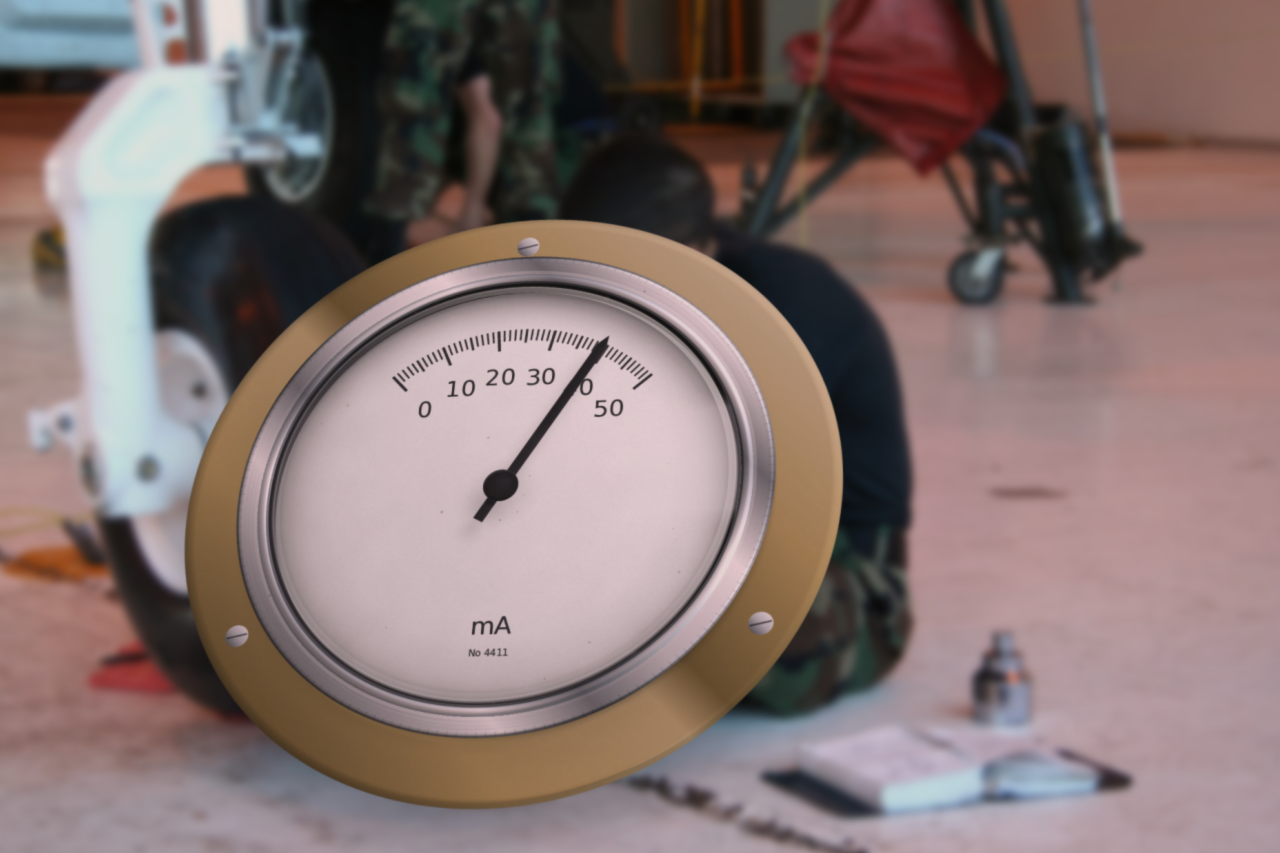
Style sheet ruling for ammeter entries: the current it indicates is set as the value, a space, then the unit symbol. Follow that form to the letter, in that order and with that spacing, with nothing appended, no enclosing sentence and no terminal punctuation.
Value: 40 mA
